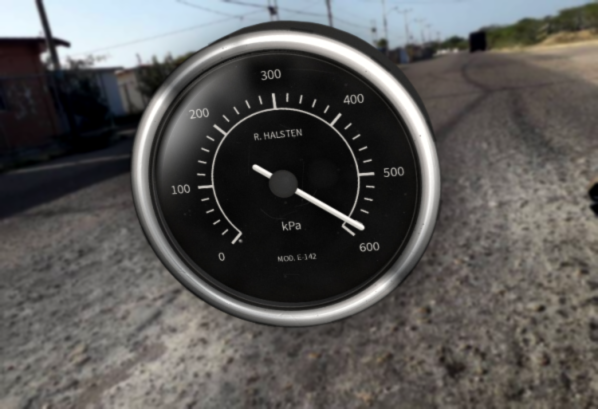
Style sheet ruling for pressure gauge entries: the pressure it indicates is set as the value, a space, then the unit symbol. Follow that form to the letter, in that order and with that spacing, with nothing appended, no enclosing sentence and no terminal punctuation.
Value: 580 kPa
